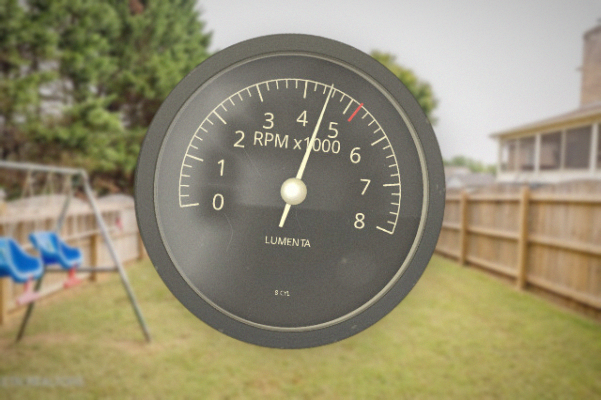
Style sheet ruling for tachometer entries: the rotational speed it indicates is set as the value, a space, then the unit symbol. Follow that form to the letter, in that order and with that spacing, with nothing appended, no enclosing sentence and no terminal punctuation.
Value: 4500 rpm
